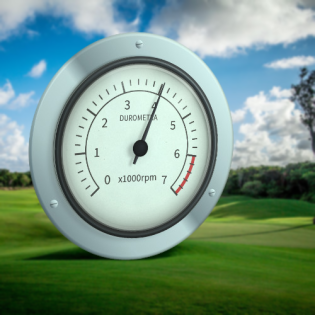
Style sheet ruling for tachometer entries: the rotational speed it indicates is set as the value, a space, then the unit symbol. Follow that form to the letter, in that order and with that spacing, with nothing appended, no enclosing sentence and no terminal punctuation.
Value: 4000 rpm
